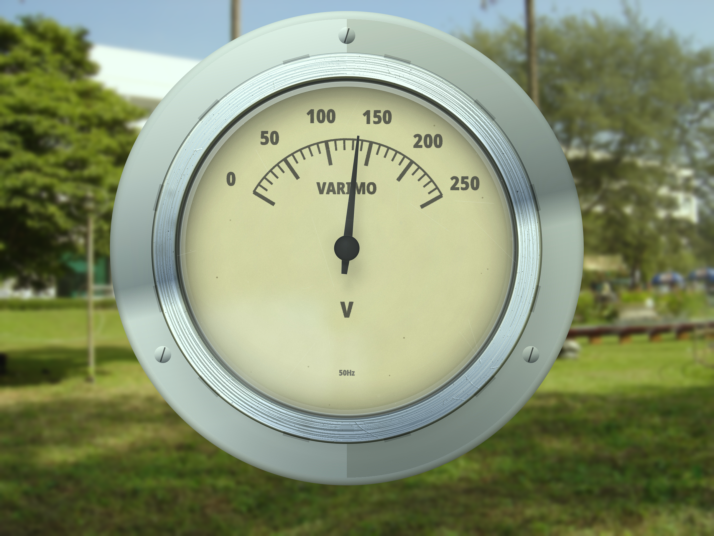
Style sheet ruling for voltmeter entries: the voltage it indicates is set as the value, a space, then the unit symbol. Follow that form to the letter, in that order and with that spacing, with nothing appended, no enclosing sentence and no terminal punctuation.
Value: 135 V
